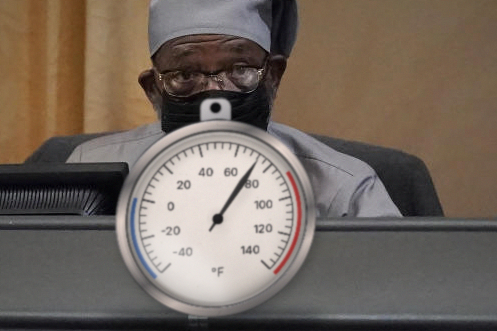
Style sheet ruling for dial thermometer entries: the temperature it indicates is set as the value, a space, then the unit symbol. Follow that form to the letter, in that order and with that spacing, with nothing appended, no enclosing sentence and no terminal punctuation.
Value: 72 °F
